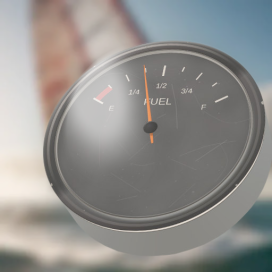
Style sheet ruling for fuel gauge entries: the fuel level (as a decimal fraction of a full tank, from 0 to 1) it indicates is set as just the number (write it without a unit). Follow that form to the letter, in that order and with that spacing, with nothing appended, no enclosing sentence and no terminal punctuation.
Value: 0.375
